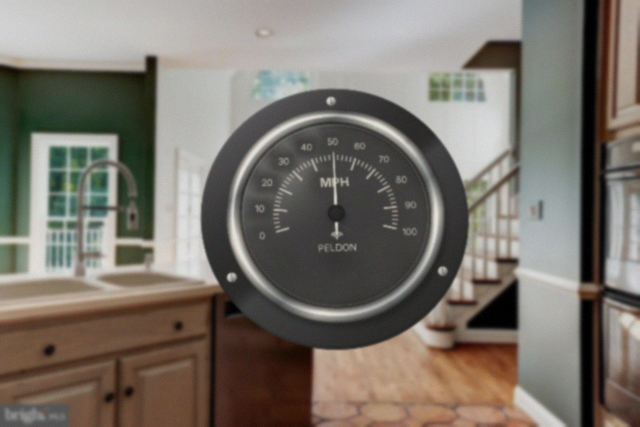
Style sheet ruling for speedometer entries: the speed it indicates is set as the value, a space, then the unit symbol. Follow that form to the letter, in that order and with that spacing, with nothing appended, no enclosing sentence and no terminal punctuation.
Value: 50 mph
